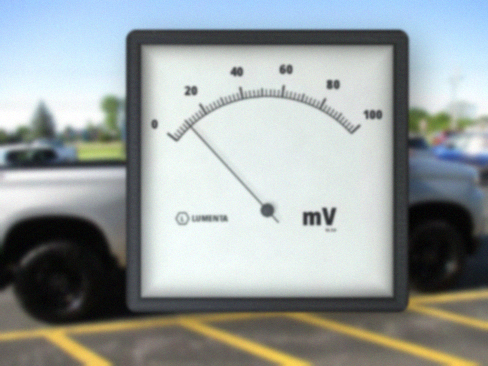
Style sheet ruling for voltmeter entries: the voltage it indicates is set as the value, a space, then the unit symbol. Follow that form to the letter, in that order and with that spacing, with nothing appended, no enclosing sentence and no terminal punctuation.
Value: 10 mV
